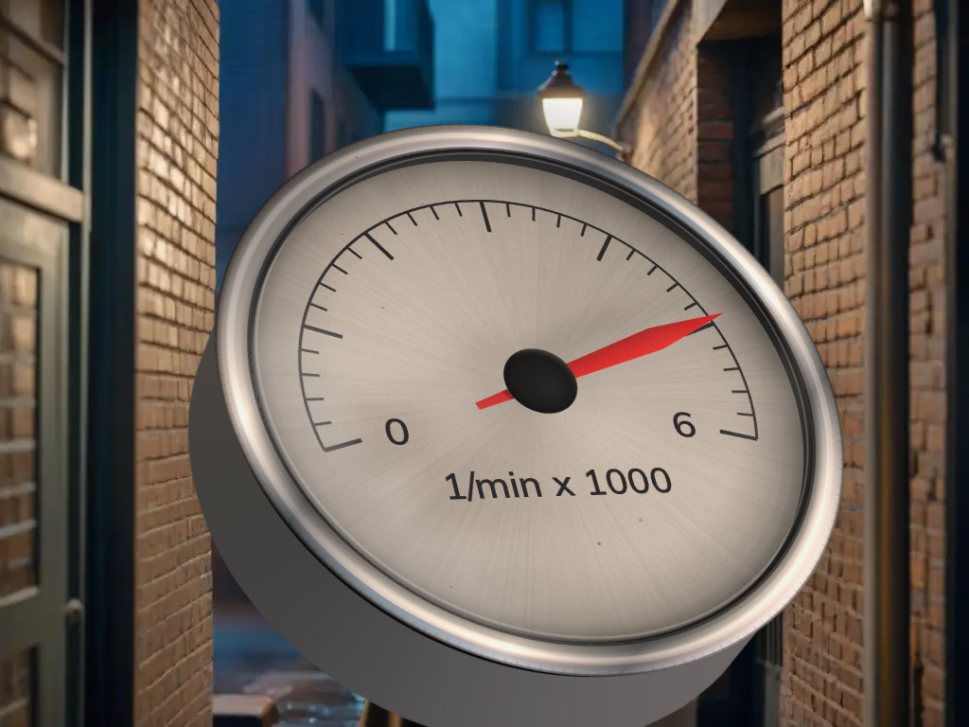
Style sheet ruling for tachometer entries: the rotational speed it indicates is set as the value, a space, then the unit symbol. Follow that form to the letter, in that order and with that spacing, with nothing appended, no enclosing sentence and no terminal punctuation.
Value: 5000 rpm
